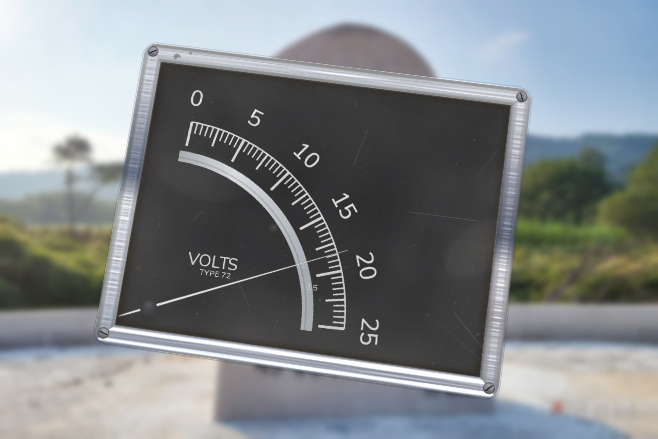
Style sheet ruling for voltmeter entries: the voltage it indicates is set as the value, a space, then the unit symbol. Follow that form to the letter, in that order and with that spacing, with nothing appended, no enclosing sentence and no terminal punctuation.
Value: 18.5 V
